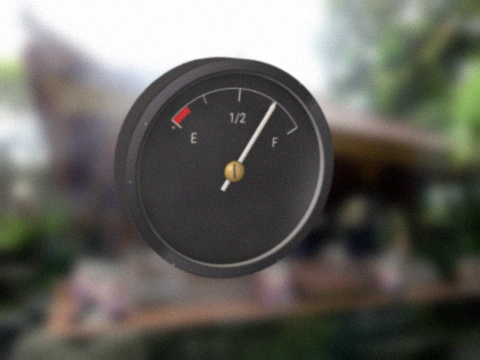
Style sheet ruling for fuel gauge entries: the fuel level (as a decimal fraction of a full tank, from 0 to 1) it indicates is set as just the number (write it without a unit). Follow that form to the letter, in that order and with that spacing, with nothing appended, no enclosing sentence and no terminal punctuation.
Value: 0.75
